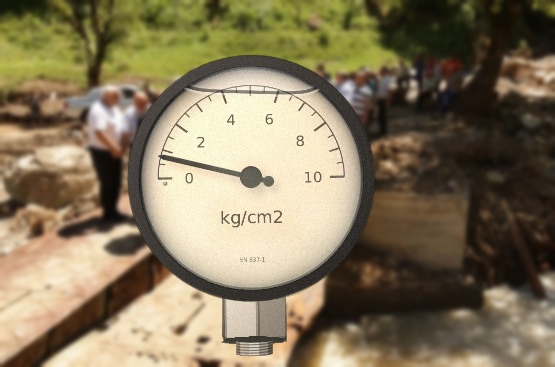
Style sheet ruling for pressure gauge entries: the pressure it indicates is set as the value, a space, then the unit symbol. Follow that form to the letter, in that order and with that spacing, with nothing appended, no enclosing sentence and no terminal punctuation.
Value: 0.75 kg/cm²
